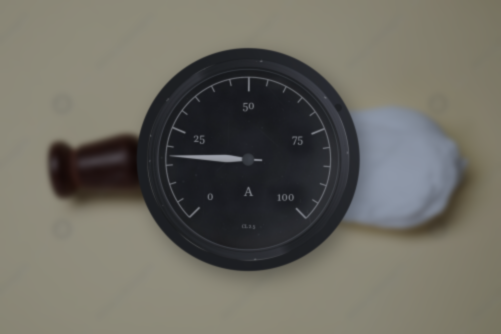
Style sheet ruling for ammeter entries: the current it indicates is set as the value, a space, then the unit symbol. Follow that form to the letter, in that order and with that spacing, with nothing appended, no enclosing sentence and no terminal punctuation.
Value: 17.5 A
